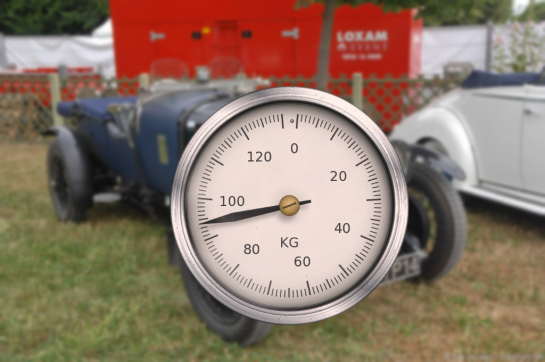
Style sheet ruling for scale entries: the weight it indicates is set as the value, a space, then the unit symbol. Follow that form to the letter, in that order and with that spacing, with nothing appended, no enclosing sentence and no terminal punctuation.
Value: 94 kg
